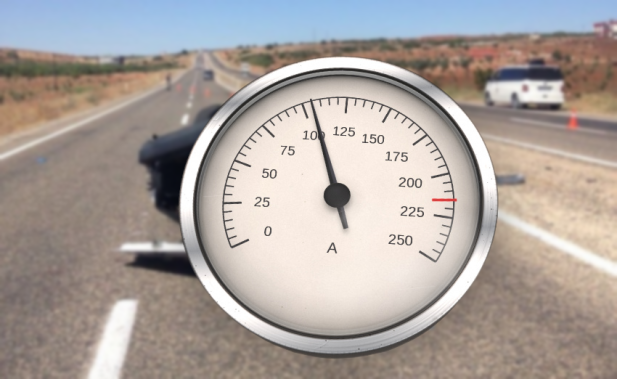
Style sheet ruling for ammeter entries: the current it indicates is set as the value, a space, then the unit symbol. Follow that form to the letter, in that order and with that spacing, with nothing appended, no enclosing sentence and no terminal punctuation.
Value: 105 A
